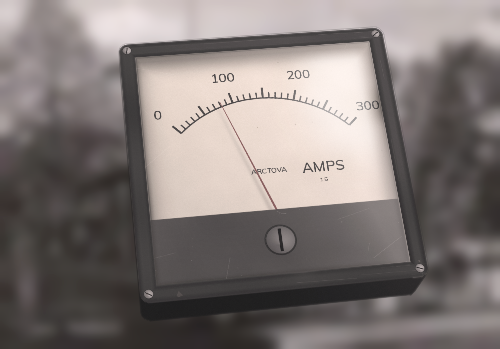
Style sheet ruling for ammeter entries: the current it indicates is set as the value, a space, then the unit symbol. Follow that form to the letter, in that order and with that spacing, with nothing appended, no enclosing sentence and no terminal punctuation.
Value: 80 A
